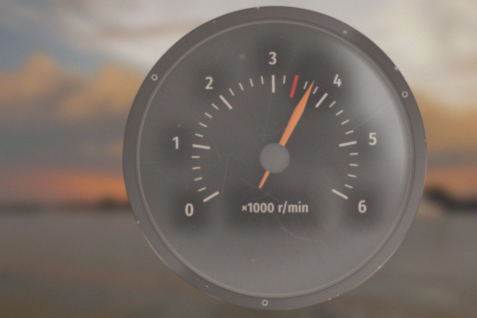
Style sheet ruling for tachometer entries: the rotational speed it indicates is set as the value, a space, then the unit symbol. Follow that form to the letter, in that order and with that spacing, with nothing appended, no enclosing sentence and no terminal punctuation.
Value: 3700 rpm
